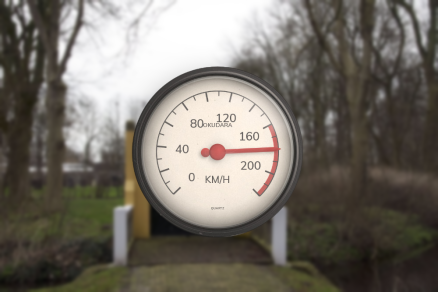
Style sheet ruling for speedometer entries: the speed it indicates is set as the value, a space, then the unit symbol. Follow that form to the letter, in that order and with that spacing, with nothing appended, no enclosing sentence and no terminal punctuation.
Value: 180 km/h
